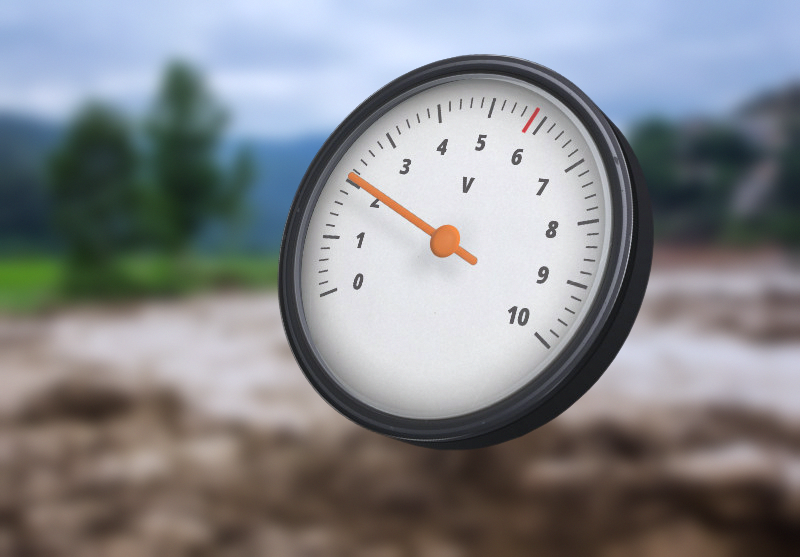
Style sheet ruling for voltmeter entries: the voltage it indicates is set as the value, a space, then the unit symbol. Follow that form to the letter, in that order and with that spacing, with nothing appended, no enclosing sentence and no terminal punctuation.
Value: 2.1 V
